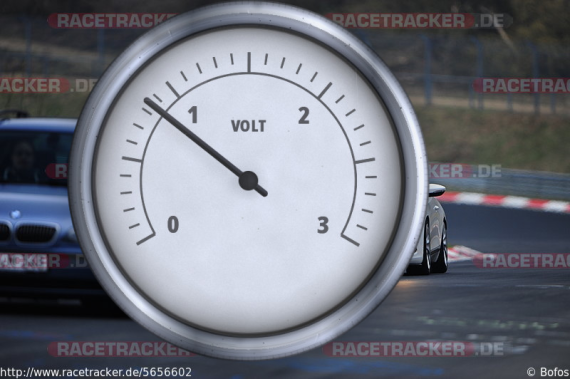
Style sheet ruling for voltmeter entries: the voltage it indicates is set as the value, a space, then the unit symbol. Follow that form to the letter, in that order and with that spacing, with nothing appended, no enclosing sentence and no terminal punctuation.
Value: 0.85 V
